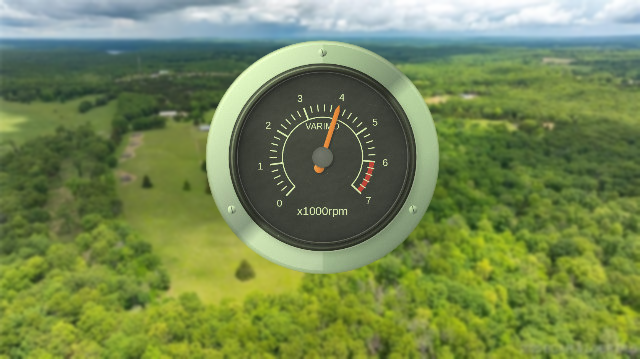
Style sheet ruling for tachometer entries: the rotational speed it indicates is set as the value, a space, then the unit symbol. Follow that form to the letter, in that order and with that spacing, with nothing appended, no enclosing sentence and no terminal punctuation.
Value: 4000 rpm
